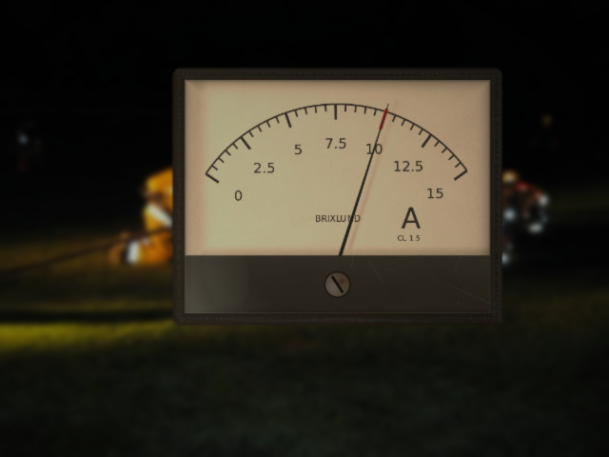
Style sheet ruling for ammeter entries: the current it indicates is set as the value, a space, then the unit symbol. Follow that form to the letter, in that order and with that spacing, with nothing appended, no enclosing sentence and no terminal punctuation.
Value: 10 A
